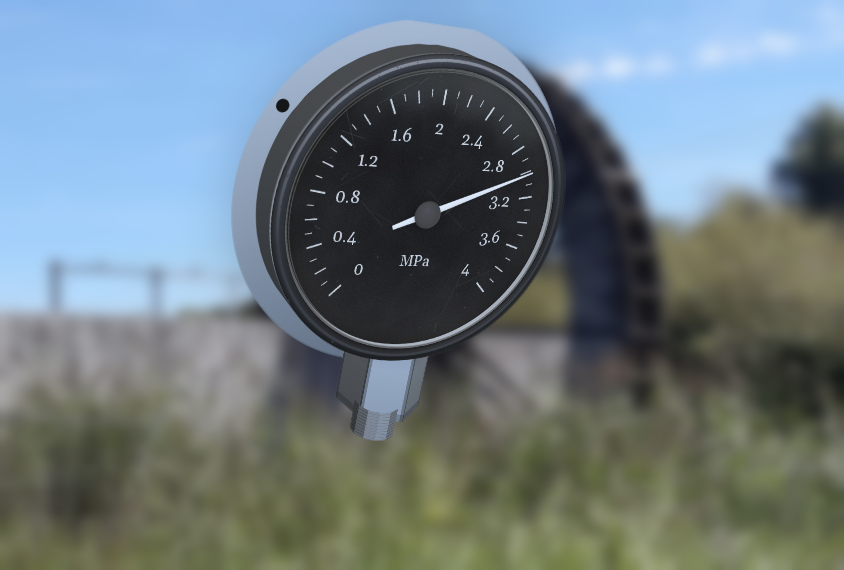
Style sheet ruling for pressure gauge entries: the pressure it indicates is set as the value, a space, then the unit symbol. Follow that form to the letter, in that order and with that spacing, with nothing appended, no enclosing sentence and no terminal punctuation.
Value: 3 MPa
